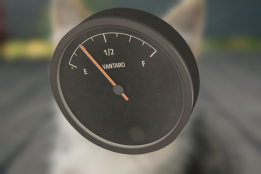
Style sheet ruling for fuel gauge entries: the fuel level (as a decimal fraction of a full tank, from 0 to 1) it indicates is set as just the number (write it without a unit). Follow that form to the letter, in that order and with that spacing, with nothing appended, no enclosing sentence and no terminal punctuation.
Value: 0.25
